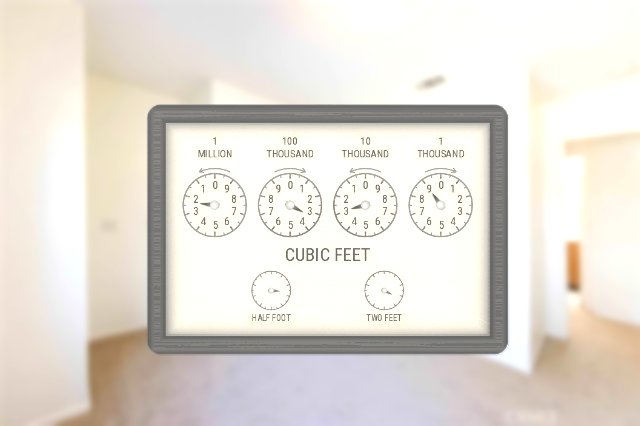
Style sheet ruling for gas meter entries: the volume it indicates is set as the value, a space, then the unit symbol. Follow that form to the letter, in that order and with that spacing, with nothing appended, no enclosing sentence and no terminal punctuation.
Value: 232900 ft³
